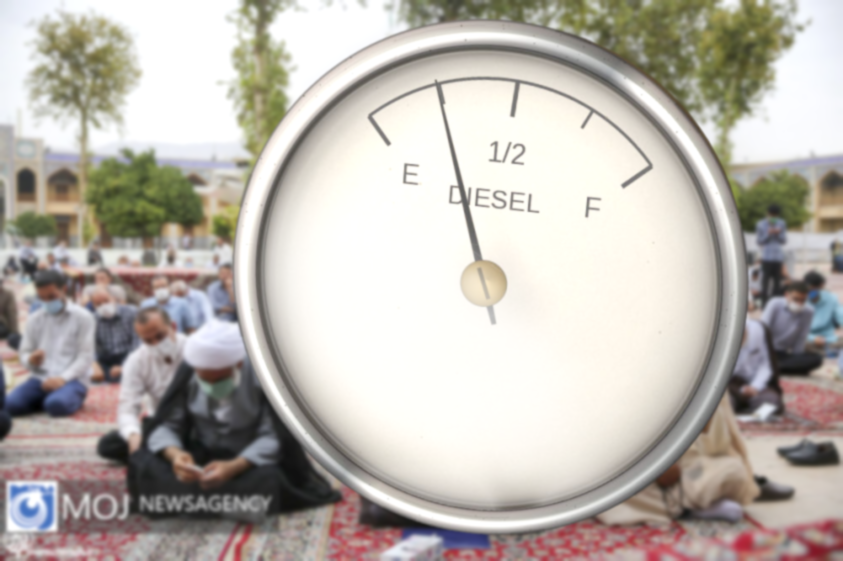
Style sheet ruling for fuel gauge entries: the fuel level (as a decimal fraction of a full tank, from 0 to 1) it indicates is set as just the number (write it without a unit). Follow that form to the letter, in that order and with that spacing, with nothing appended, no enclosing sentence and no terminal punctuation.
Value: 0.25
